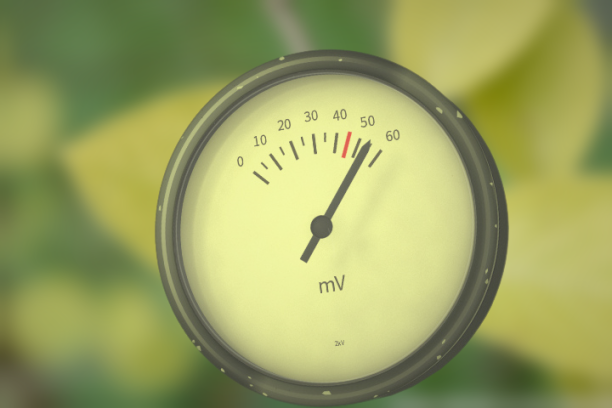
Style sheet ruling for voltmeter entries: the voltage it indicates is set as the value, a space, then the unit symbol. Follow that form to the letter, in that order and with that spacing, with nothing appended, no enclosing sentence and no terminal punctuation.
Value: 55 mV
